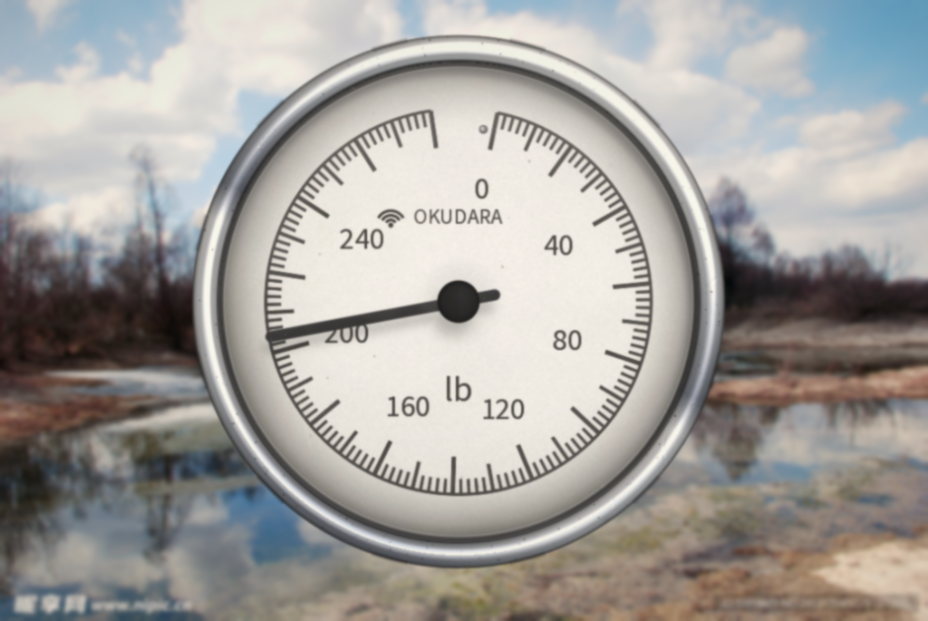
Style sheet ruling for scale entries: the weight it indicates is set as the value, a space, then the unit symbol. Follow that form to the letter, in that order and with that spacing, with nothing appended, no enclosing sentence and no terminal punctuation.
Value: 204 lb
